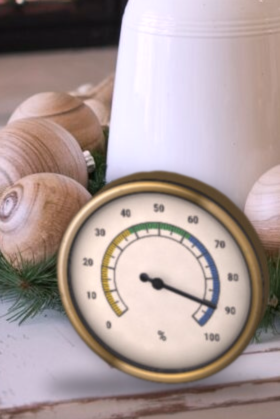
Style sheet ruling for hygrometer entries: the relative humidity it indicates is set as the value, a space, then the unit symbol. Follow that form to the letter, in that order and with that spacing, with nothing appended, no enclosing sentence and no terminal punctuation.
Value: 90 %
